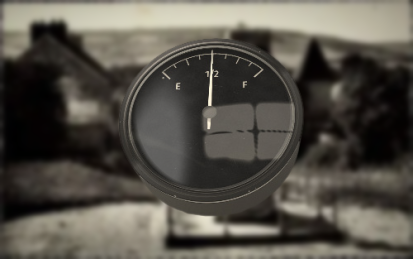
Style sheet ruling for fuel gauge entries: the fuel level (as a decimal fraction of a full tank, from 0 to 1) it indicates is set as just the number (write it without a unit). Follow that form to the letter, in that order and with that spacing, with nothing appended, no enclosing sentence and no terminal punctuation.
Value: 0.5
